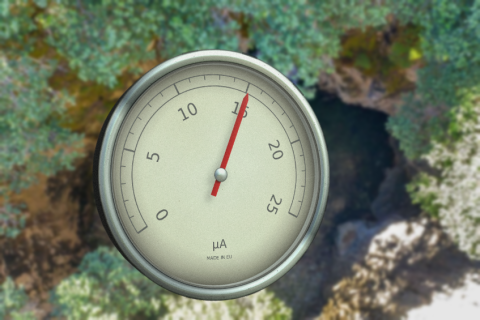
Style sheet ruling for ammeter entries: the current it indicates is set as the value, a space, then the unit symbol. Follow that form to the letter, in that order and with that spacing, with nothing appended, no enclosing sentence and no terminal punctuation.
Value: 15 µA
